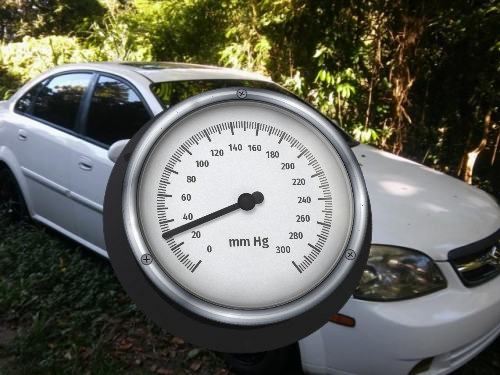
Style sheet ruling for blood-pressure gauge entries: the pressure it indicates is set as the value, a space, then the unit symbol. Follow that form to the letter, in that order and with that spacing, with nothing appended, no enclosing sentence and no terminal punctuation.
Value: 30 mmHg
